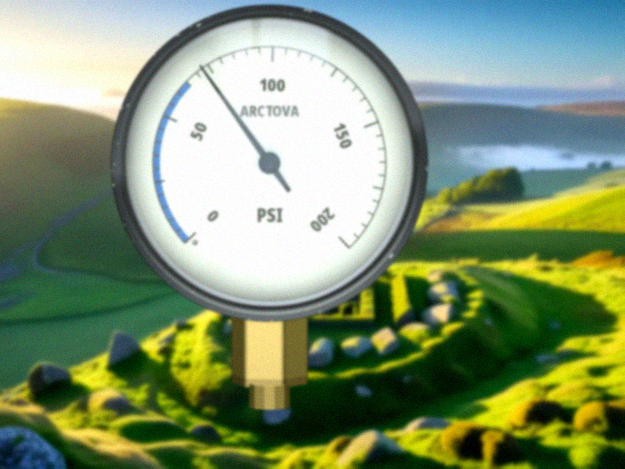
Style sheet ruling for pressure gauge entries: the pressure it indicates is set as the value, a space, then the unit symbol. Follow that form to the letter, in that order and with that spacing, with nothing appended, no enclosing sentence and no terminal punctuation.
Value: 72.5 psi
